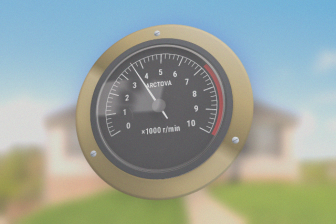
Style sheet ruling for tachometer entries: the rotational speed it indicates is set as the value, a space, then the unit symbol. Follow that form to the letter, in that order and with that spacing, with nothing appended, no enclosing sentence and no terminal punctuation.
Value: 3600 rpm
